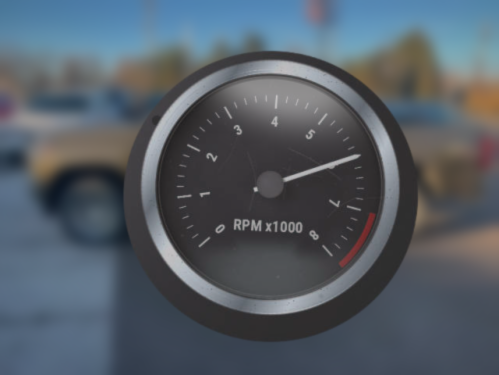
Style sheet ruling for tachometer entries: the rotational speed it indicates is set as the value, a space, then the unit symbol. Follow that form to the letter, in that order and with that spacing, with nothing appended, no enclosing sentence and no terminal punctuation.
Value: 6000 rpm
